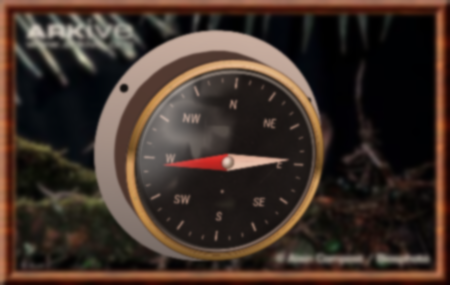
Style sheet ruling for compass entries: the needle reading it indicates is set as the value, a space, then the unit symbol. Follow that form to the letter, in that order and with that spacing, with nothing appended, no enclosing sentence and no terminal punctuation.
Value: 265 °
